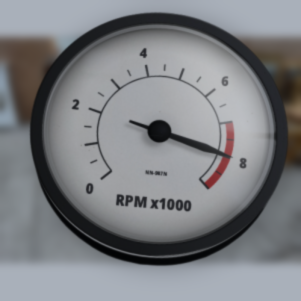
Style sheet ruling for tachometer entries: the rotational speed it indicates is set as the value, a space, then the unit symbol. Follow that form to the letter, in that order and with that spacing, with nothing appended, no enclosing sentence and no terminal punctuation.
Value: 8000 rpm
